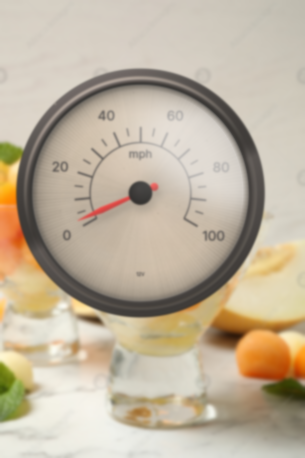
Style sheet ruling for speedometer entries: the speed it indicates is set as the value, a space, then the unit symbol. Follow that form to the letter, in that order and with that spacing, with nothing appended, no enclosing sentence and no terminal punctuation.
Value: 2.5 mph
